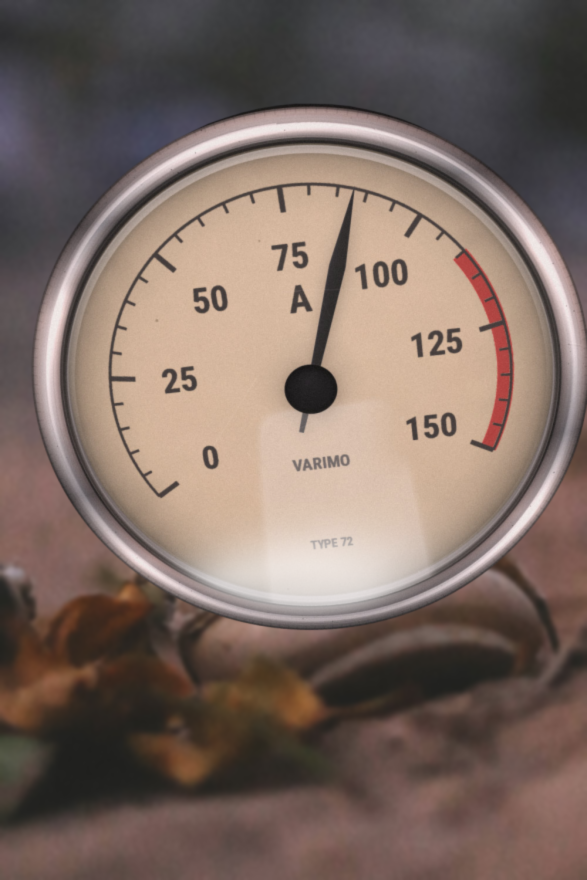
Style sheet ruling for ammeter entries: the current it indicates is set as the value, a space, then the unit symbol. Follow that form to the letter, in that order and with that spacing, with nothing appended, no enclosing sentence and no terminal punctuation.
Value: 87.5 A
